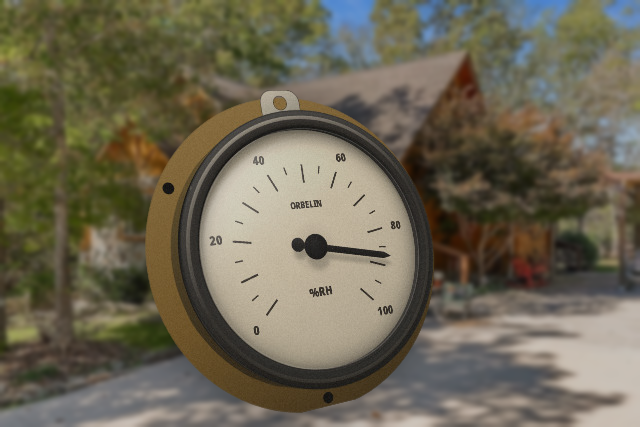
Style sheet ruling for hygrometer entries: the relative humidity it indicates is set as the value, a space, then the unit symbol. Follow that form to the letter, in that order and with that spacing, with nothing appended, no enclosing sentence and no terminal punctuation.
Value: 87.5 %
